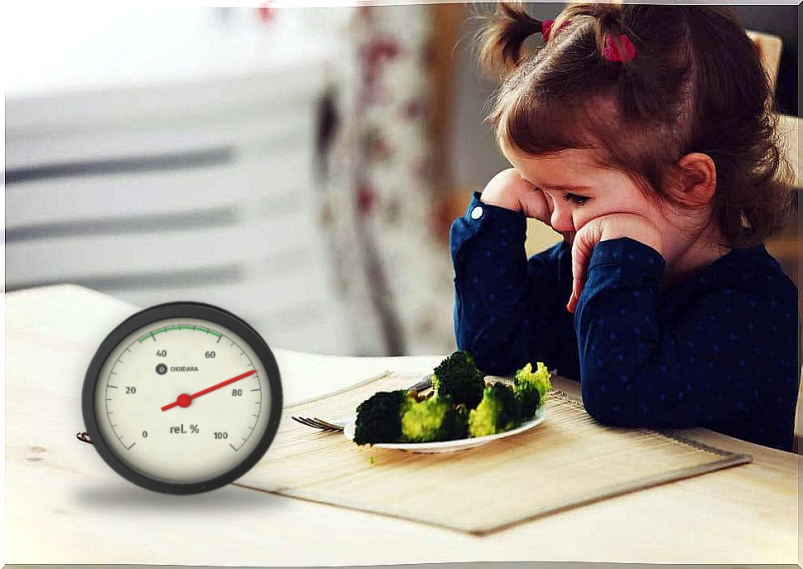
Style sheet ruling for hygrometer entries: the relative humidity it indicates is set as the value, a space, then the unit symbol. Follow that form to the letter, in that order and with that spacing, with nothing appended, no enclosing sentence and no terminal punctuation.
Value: 74 %
